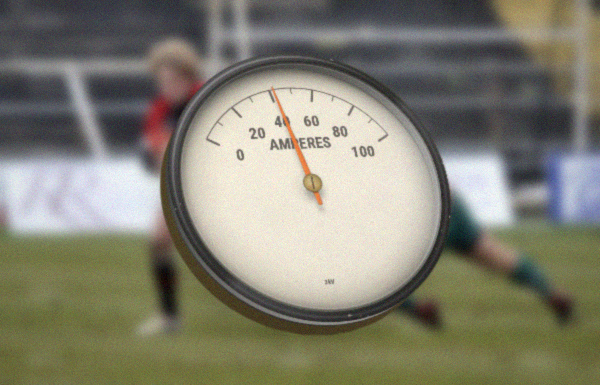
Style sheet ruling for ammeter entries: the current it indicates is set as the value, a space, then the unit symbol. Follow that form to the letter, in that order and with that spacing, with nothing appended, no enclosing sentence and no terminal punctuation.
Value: 40 A
